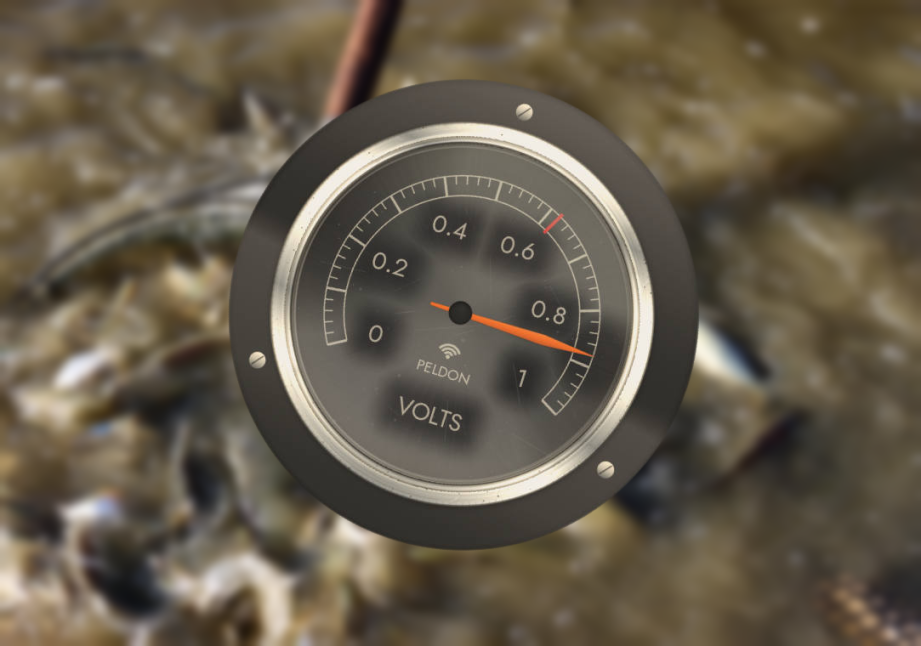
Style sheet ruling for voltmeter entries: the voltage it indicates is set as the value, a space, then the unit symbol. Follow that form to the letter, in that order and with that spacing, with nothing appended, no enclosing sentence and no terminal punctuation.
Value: 0.88 V
